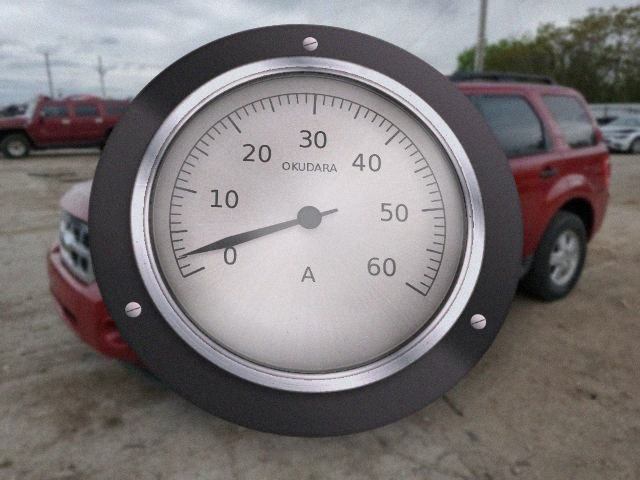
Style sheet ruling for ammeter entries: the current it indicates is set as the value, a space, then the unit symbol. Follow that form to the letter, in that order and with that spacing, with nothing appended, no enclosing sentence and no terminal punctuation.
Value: 2 A
